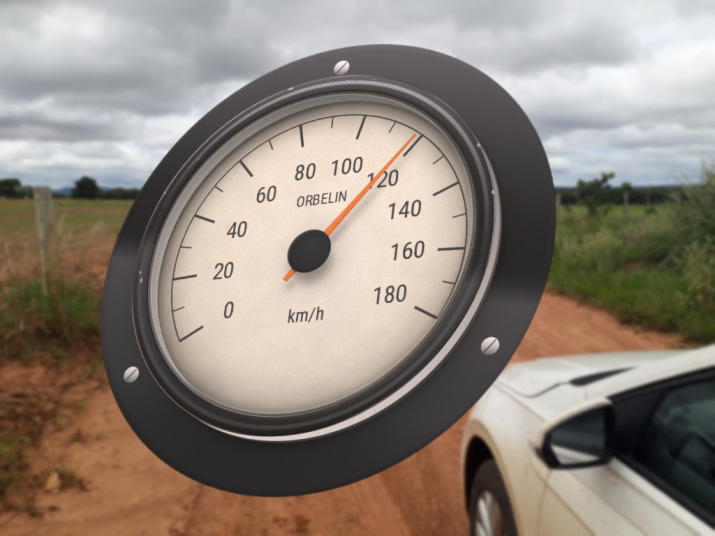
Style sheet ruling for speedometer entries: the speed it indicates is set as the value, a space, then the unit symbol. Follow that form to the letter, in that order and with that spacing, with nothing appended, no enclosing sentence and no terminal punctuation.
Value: 120 km/h
